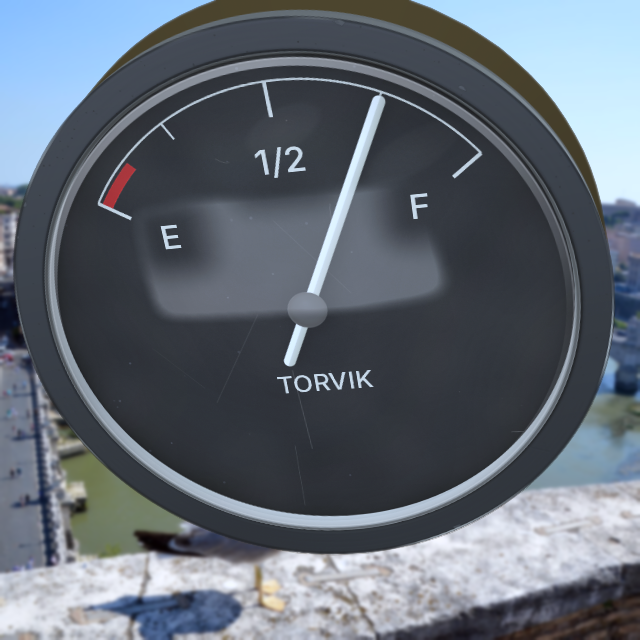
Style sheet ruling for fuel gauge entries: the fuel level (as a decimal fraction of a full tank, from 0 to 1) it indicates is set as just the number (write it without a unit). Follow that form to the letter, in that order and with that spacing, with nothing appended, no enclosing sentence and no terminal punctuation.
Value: 0.75
